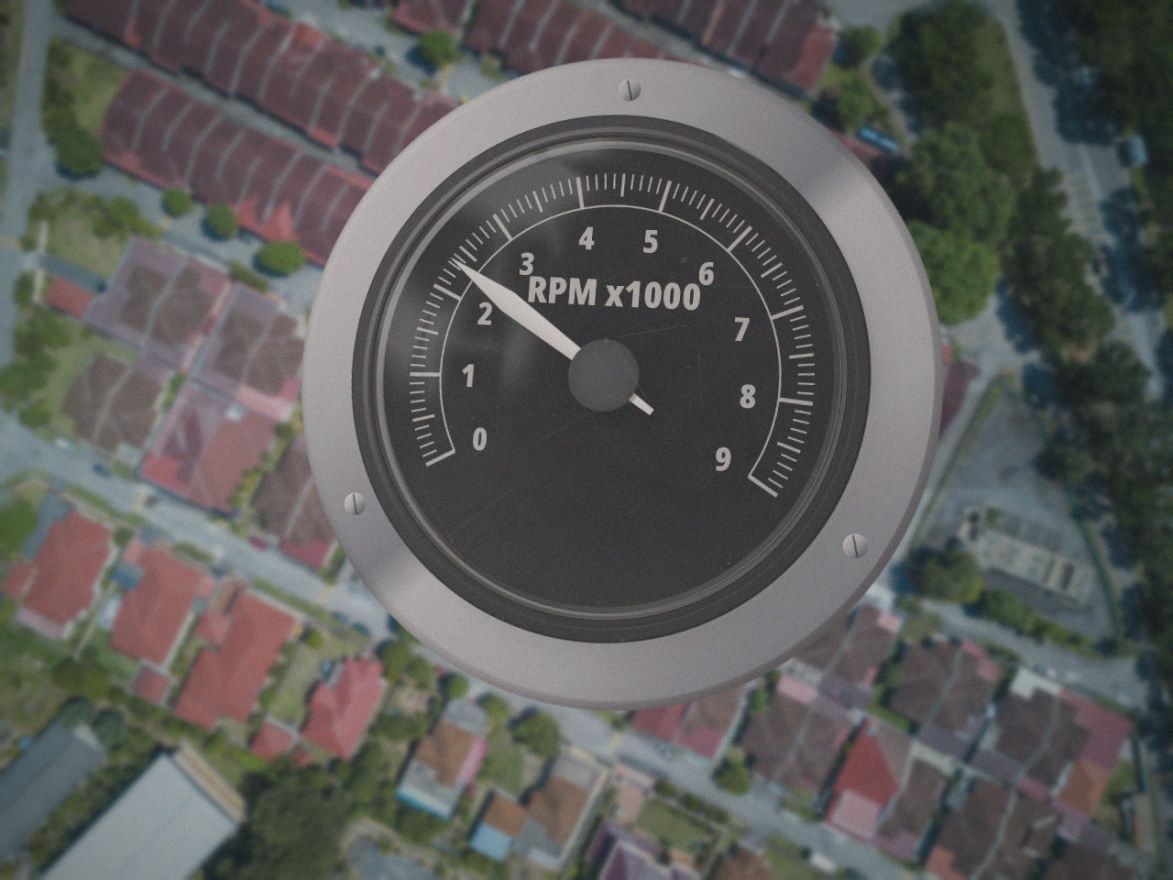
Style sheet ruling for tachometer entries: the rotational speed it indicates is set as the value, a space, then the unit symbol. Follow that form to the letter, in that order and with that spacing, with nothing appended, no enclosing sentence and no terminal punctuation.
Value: 2350 rpm
